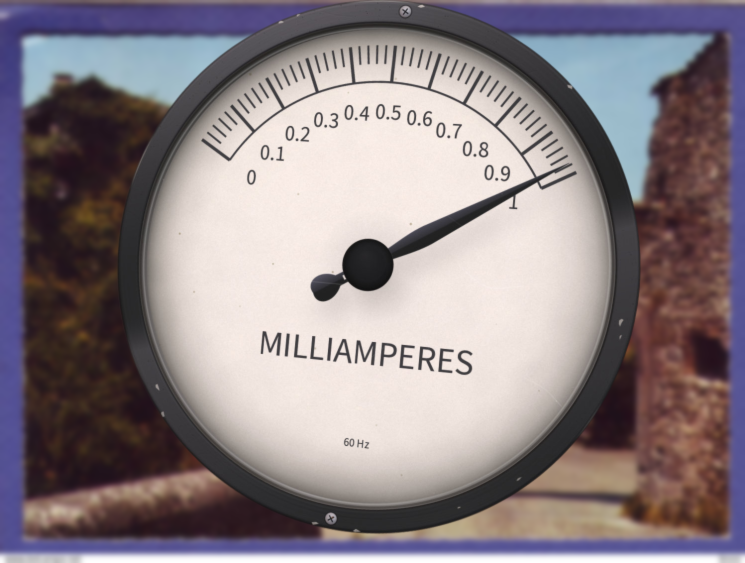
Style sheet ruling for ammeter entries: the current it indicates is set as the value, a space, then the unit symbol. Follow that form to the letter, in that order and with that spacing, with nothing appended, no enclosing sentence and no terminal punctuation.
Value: 0.98 mA
